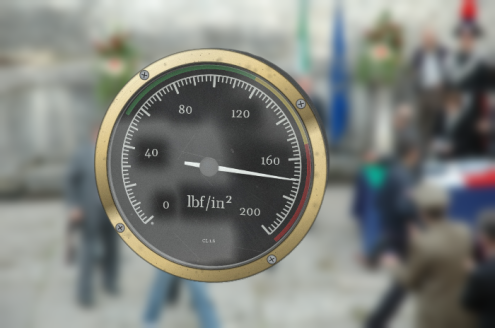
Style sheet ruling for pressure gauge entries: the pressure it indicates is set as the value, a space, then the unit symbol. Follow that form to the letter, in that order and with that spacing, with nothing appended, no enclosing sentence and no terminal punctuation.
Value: 170 psi
